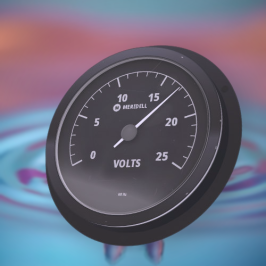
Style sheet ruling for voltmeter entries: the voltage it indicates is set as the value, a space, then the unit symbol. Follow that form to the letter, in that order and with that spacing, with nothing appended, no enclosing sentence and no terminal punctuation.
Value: 17 V
